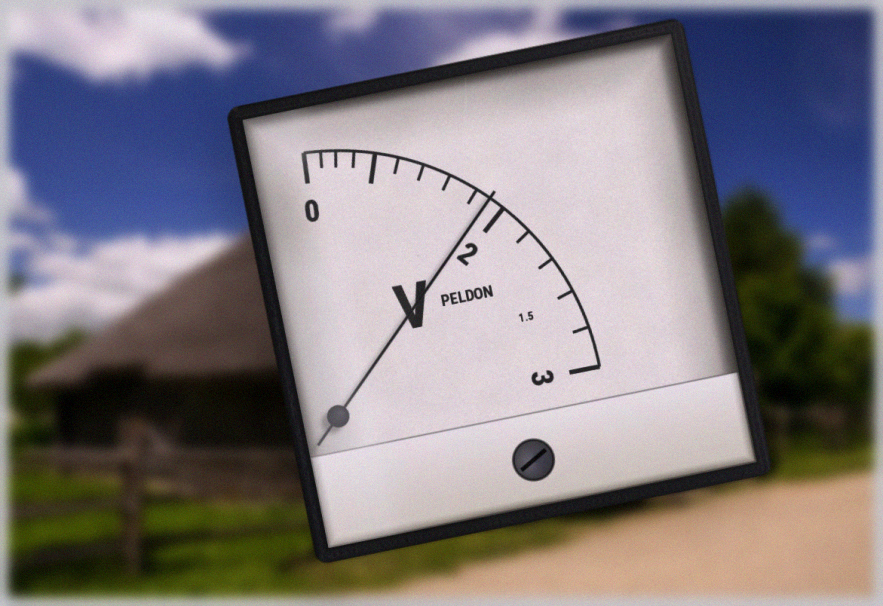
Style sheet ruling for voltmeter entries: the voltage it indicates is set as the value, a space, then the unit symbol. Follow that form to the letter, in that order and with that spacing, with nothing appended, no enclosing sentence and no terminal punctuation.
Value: 1.9 V
